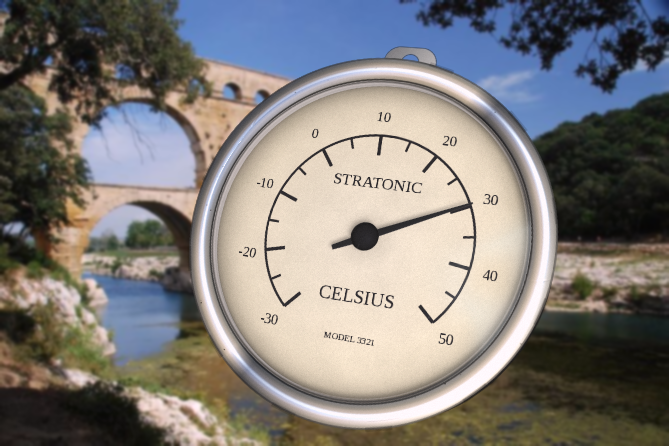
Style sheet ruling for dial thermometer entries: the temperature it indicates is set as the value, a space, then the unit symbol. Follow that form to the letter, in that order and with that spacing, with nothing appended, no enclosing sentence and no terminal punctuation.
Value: 30 °C
